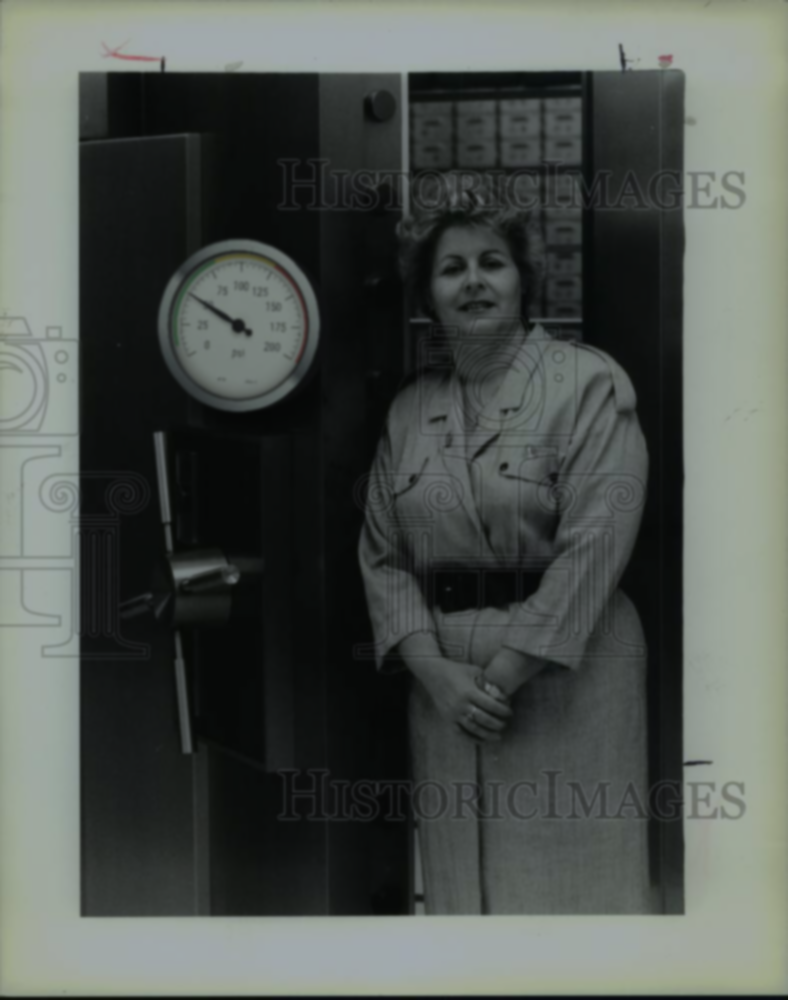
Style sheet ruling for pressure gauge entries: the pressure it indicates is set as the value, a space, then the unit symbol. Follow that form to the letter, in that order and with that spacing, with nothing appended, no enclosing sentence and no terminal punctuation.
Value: 50 psi
